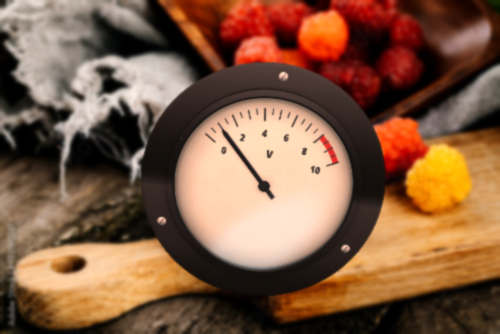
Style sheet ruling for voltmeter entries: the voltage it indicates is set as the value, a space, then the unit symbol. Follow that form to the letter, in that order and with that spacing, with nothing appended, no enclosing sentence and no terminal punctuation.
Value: 1 V
